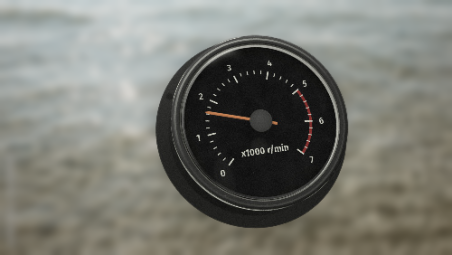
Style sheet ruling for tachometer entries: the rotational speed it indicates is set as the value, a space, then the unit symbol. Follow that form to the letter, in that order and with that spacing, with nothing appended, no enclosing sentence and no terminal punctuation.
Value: 1600 rpm
